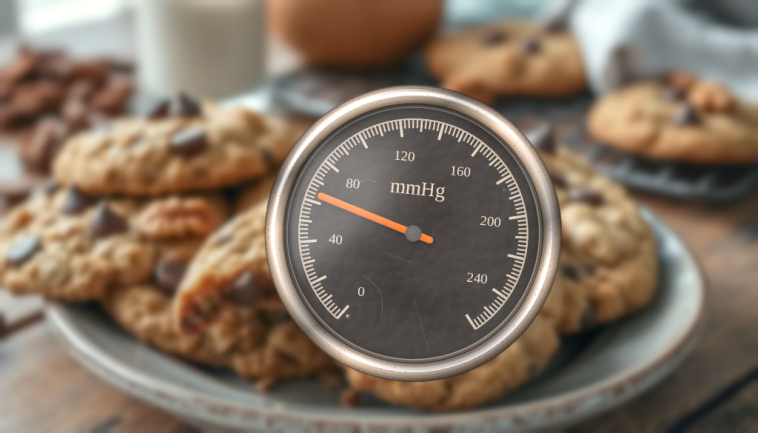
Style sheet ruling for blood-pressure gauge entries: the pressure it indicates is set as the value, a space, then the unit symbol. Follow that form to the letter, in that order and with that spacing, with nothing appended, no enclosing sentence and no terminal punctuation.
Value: 64 mmHg
